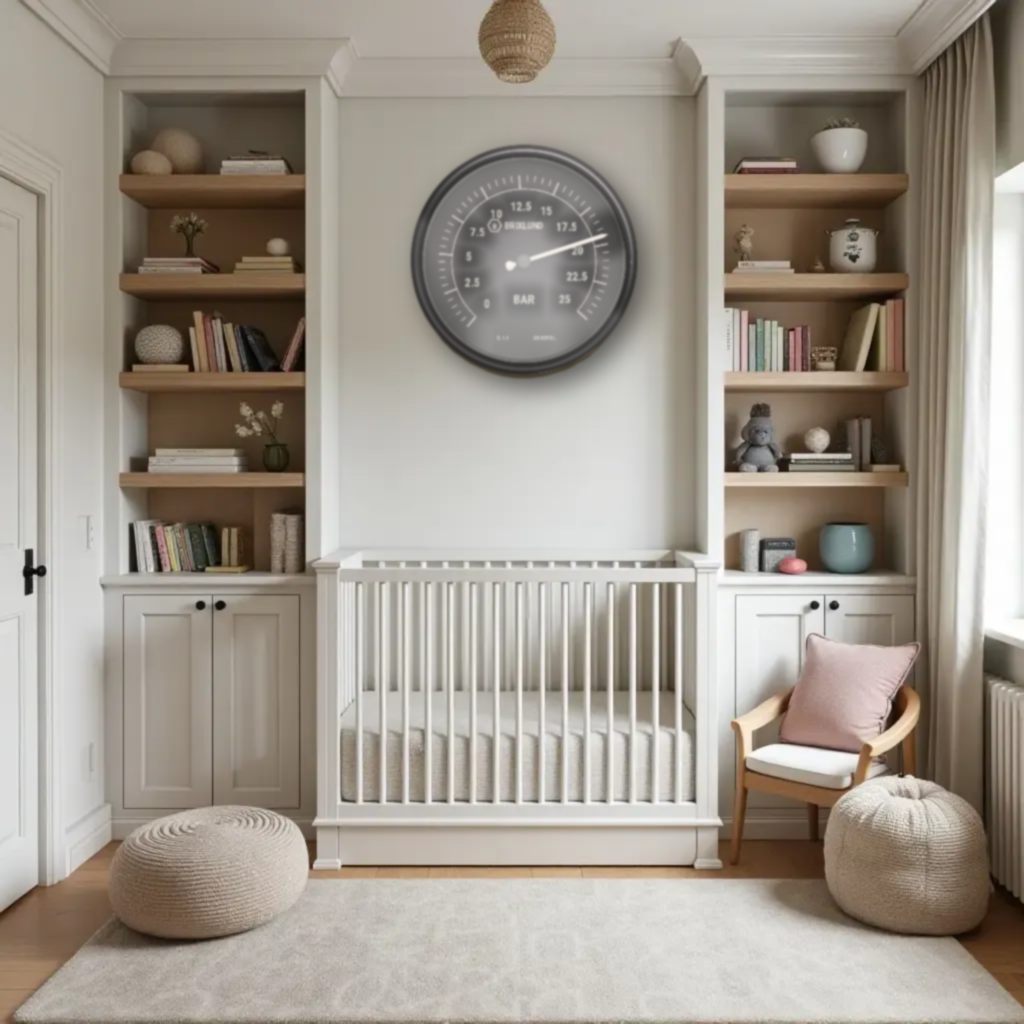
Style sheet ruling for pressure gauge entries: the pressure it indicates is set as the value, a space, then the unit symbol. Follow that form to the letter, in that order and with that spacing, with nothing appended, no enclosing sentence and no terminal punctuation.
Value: 19.5 bar
